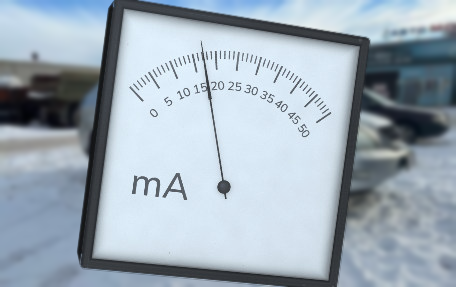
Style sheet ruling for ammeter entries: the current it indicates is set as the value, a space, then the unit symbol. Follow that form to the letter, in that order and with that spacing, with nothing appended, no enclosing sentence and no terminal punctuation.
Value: 17 mA
